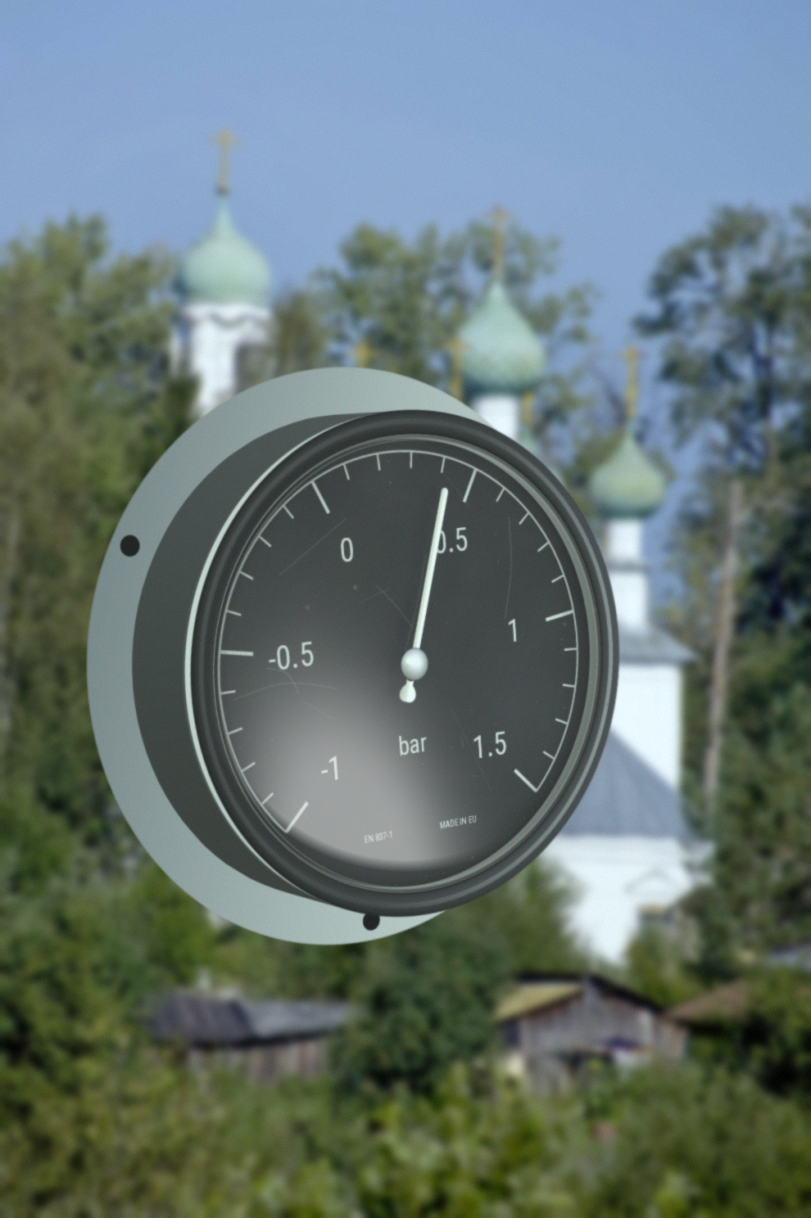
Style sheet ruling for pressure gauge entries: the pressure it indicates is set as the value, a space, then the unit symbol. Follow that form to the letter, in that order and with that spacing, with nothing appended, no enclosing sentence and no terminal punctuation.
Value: 0.4 bar
